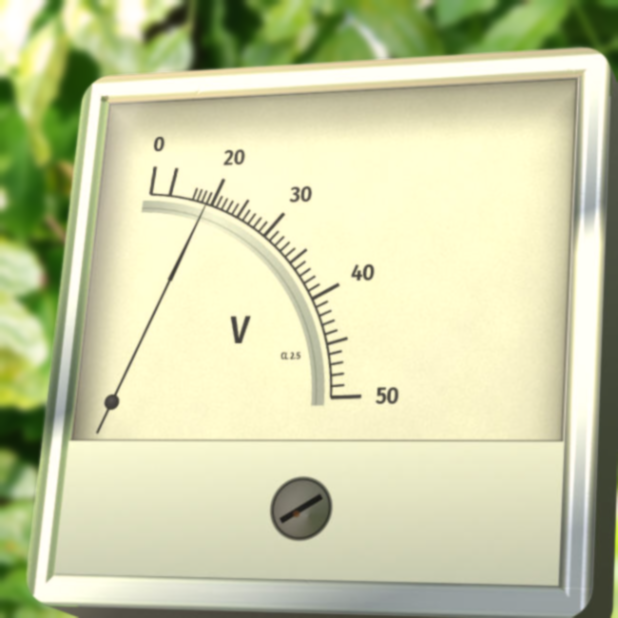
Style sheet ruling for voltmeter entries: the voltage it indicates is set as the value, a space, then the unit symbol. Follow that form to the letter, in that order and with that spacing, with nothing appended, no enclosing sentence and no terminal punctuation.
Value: 20 V
